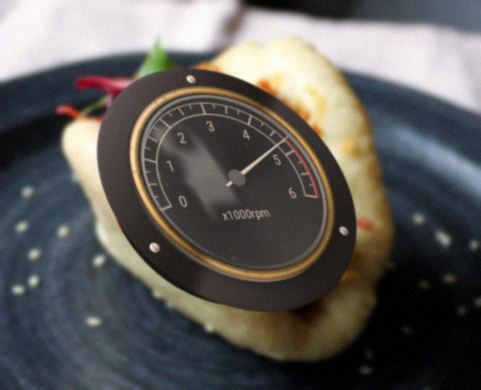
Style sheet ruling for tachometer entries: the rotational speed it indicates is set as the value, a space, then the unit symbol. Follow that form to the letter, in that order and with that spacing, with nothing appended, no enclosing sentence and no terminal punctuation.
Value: 4750 rpm
